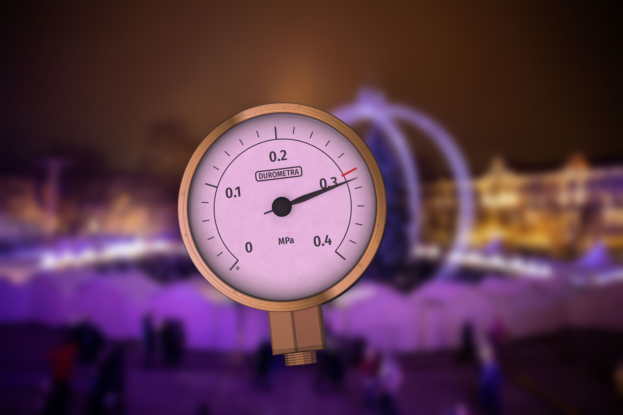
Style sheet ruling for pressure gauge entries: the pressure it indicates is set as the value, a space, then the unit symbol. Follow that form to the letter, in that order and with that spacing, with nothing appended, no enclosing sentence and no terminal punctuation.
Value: 0.31 MPa
